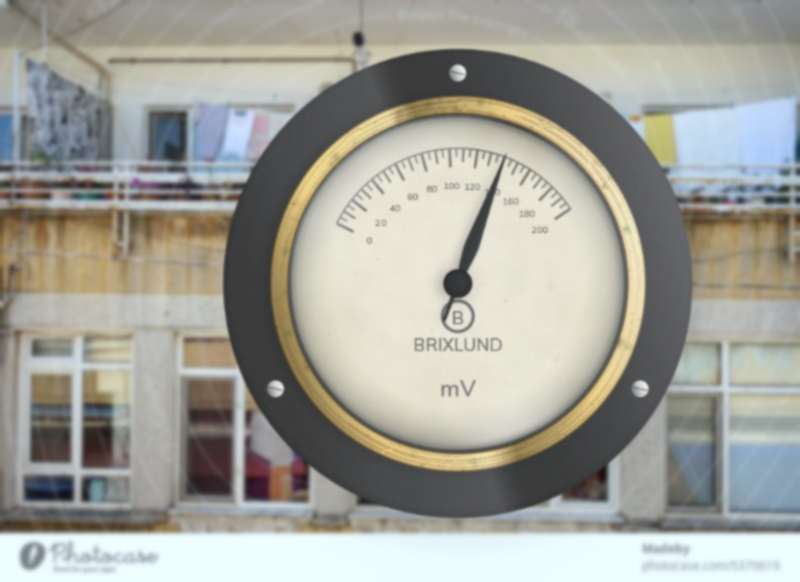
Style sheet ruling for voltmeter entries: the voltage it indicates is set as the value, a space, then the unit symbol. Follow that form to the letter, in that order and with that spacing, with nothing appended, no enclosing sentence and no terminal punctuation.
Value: 140 mV
